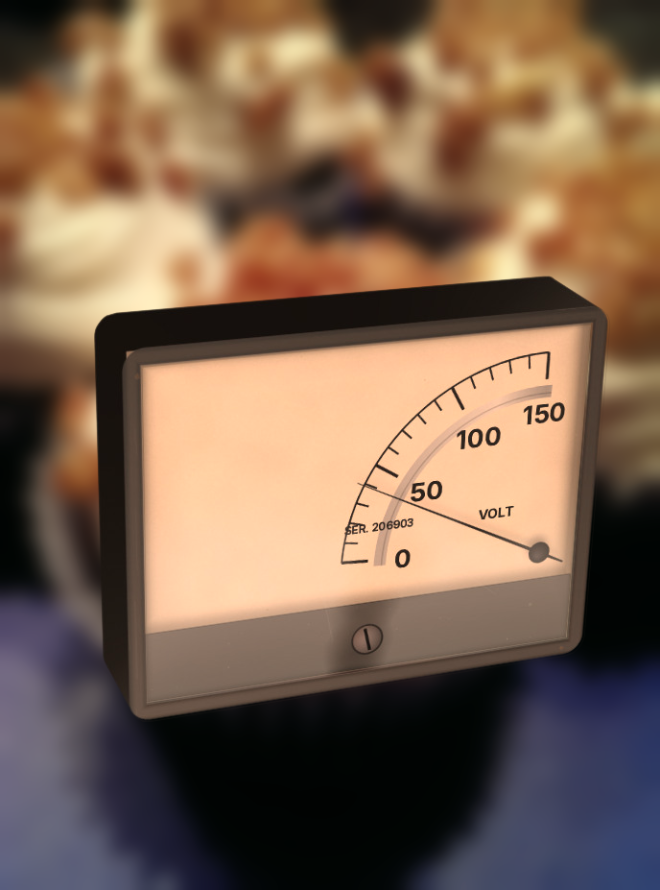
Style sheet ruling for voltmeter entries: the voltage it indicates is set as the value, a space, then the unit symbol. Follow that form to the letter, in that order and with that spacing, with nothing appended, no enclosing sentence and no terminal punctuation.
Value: 40 V
